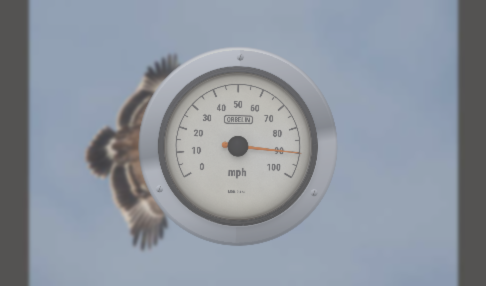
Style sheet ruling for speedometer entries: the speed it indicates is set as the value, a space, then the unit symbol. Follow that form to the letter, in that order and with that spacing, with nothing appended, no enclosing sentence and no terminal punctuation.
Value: 90 mph
